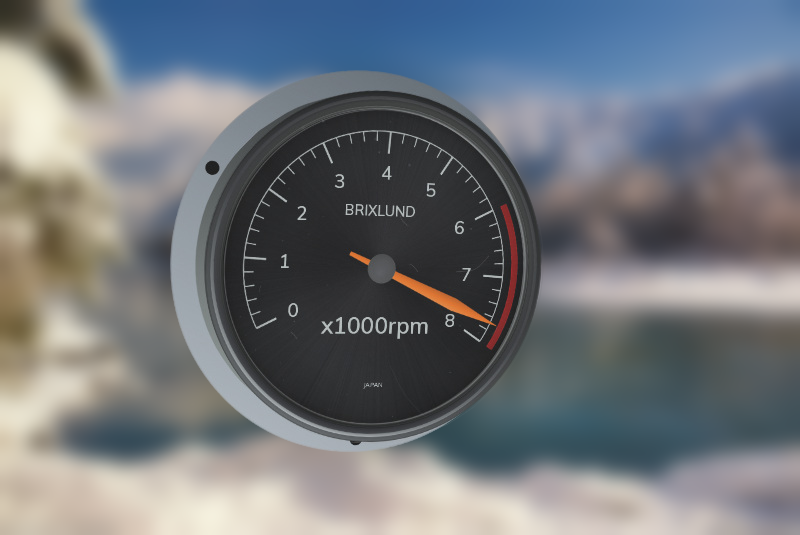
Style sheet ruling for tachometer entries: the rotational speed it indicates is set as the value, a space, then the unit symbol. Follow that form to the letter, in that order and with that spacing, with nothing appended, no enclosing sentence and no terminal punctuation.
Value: 7700 rpm
